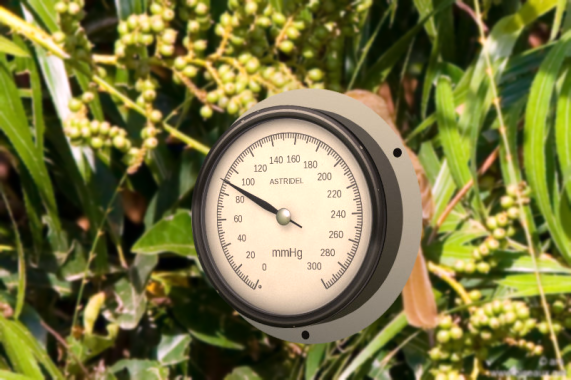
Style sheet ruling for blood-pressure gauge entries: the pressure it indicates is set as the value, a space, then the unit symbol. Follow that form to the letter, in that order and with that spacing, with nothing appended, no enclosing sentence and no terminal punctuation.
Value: 90 mmHg
